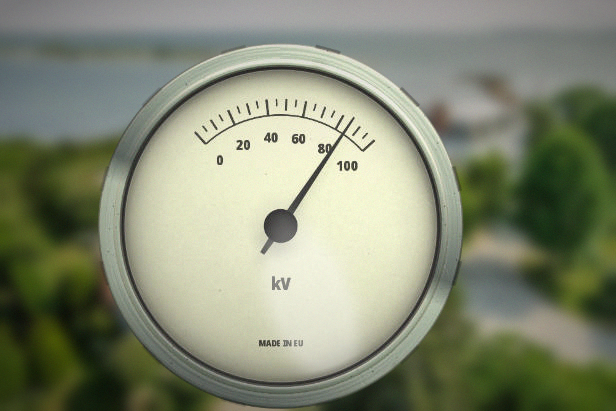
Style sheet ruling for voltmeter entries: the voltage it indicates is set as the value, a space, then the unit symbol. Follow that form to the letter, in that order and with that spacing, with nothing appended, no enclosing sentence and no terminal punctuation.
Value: 85 kV
